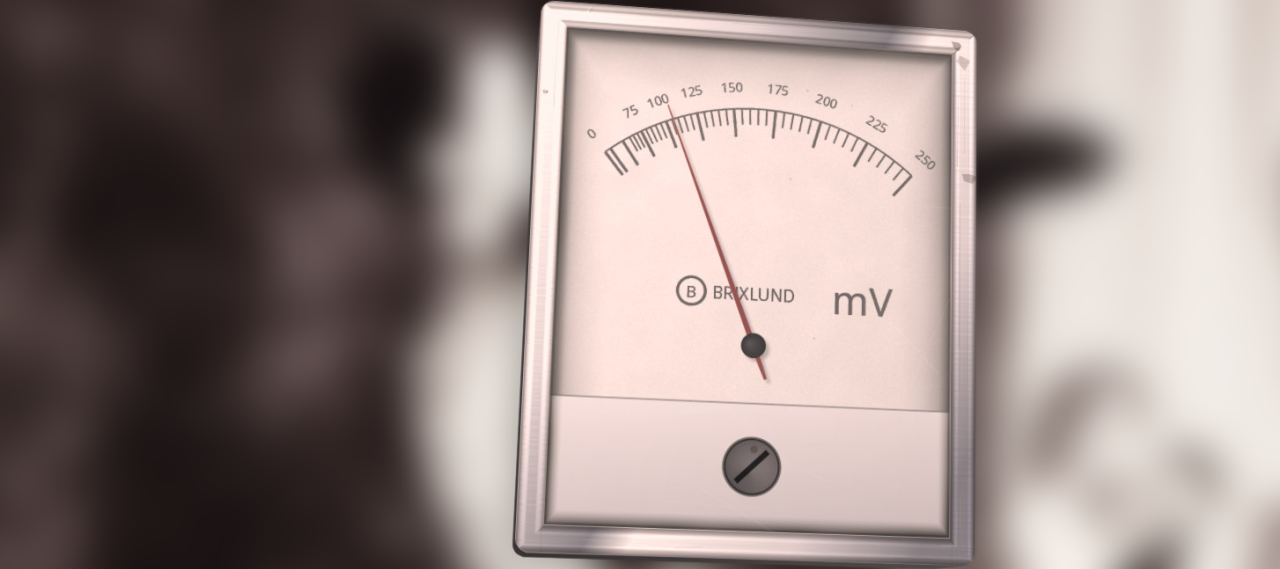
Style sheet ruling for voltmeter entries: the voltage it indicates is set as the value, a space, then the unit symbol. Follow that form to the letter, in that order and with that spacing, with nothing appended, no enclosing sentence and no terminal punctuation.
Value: 105 mV
